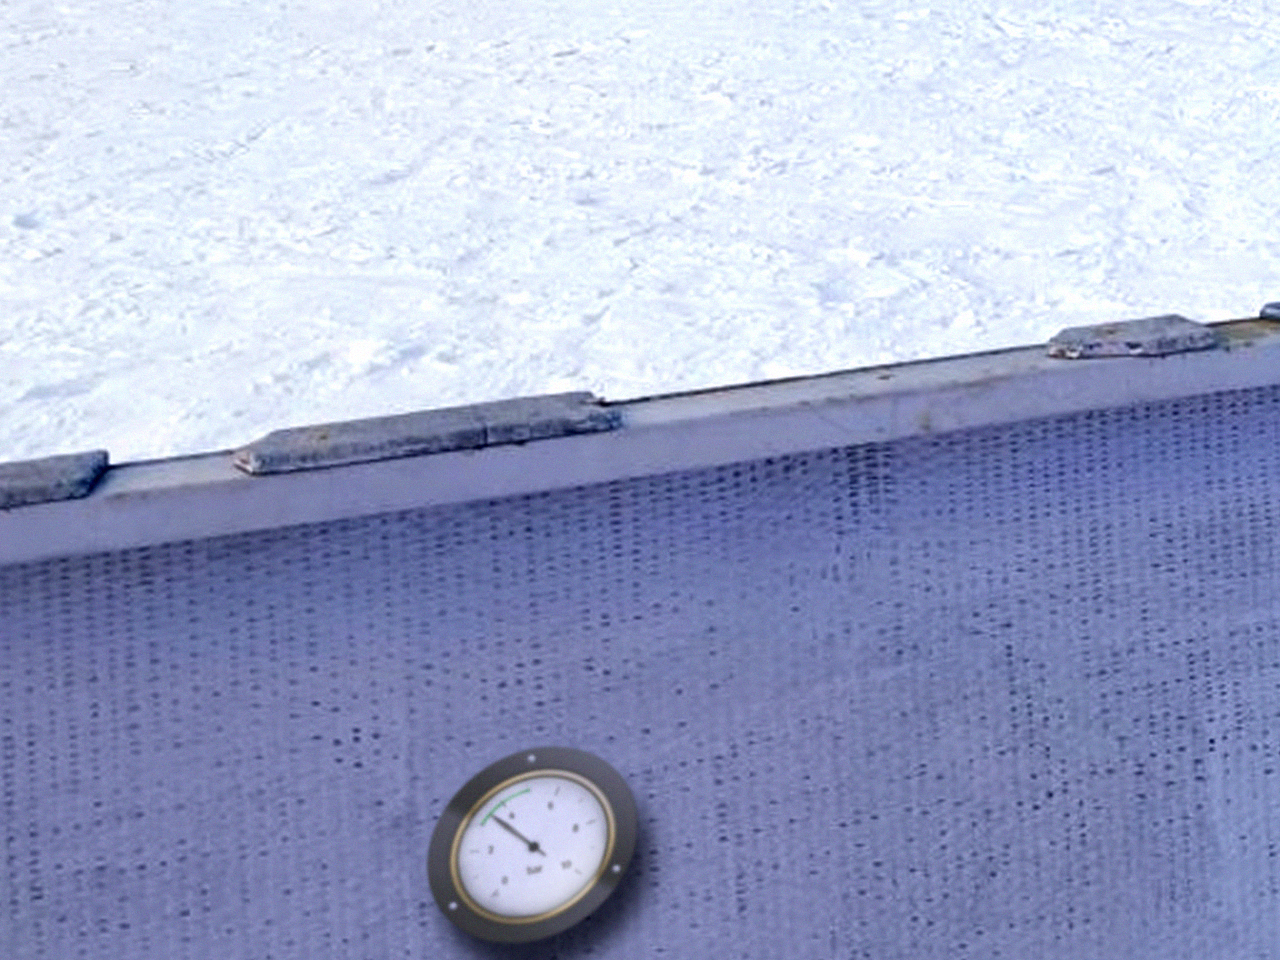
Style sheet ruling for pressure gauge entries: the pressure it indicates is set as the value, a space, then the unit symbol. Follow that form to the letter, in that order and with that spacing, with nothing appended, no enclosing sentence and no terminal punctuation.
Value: 3.5 bar
